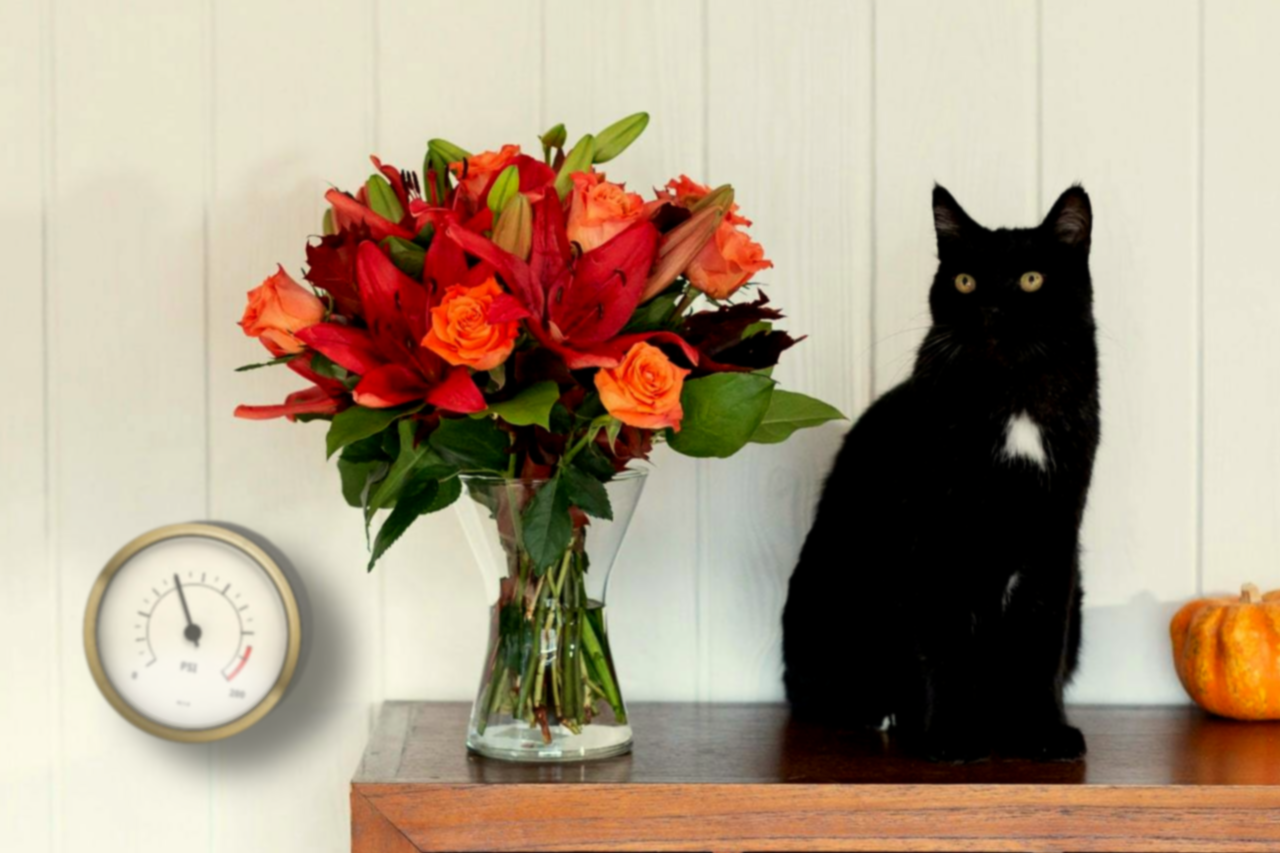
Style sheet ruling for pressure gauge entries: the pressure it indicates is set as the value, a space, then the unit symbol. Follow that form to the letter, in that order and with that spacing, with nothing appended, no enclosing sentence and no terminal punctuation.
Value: 80 psi
